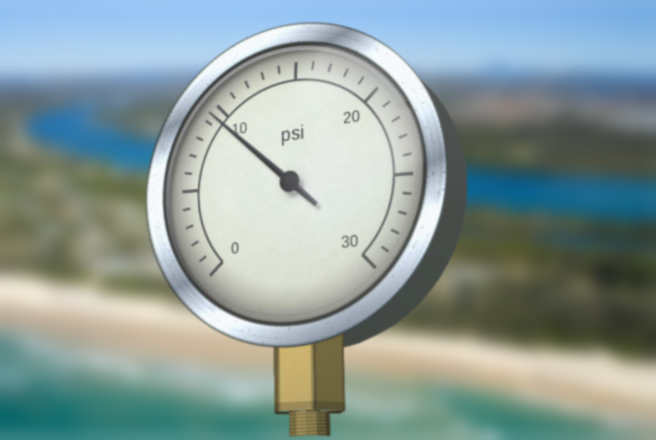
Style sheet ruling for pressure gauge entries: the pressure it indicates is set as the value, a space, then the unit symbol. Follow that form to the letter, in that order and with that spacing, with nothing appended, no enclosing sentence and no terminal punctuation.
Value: 9.5 psi
